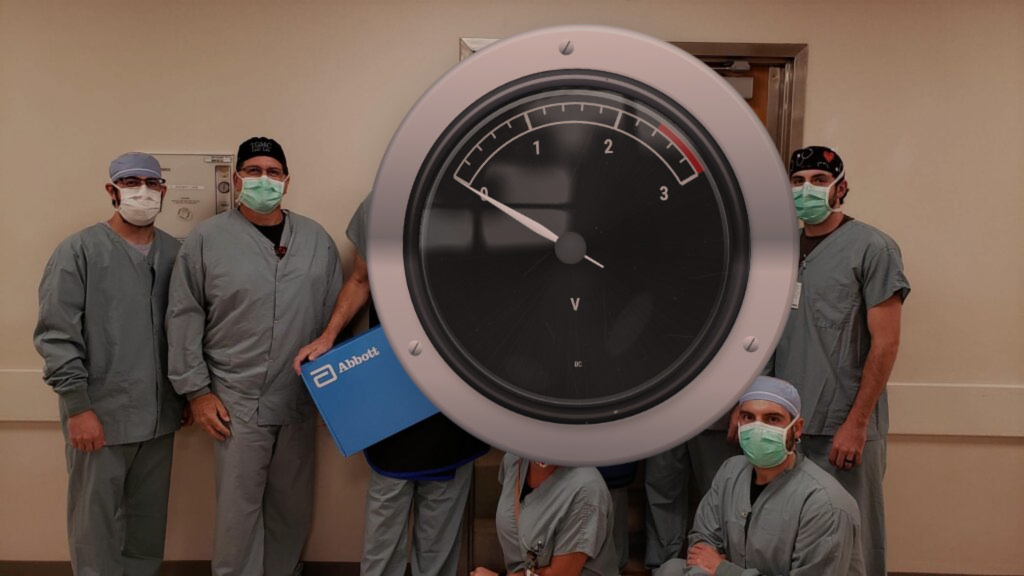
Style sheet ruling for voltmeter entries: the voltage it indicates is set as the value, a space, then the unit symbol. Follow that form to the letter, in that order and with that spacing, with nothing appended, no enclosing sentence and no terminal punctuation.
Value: 0 V
